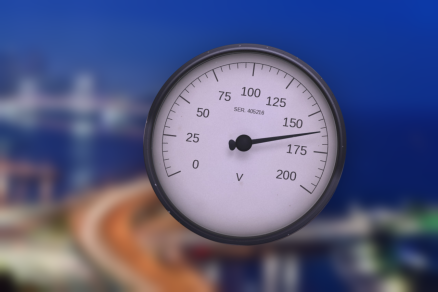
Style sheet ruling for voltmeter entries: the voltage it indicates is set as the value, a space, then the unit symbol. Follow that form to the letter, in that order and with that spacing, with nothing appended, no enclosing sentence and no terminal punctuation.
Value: 162.5 V
